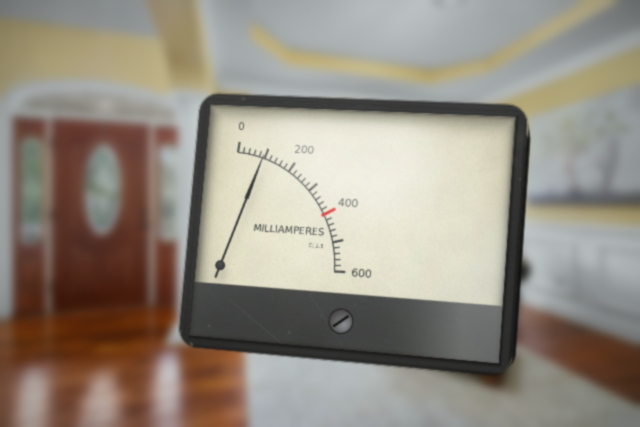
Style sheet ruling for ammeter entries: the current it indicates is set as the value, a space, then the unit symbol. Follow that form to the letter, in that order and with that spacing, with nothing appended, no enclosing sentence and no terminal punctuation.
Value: 100 mA
